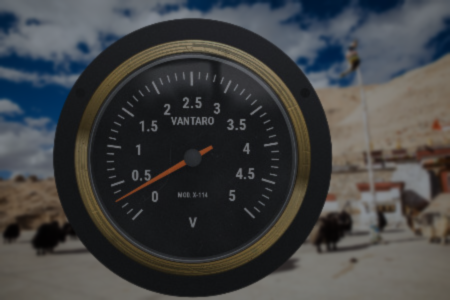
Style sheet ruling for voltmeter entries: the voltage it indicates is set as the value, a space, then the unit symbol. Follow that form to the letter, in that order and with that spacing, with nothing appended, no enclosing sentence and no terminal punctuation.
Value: 0.3 V
